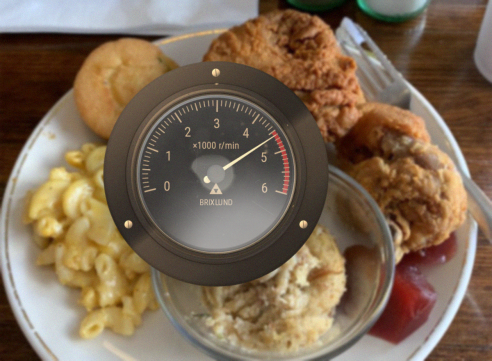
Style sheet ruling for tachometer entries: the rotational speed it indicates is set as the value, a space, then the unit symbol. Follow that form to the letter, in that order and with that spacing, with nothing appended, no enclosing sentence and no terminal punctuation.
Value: 4600 rpm
